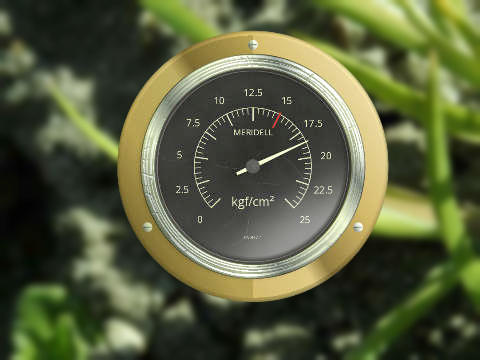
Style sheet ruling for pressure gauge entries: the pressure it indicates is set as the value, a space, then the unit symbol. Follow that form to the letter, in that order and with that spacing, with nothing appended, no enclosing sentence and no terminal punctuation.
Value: 18.5 kg/cm²
